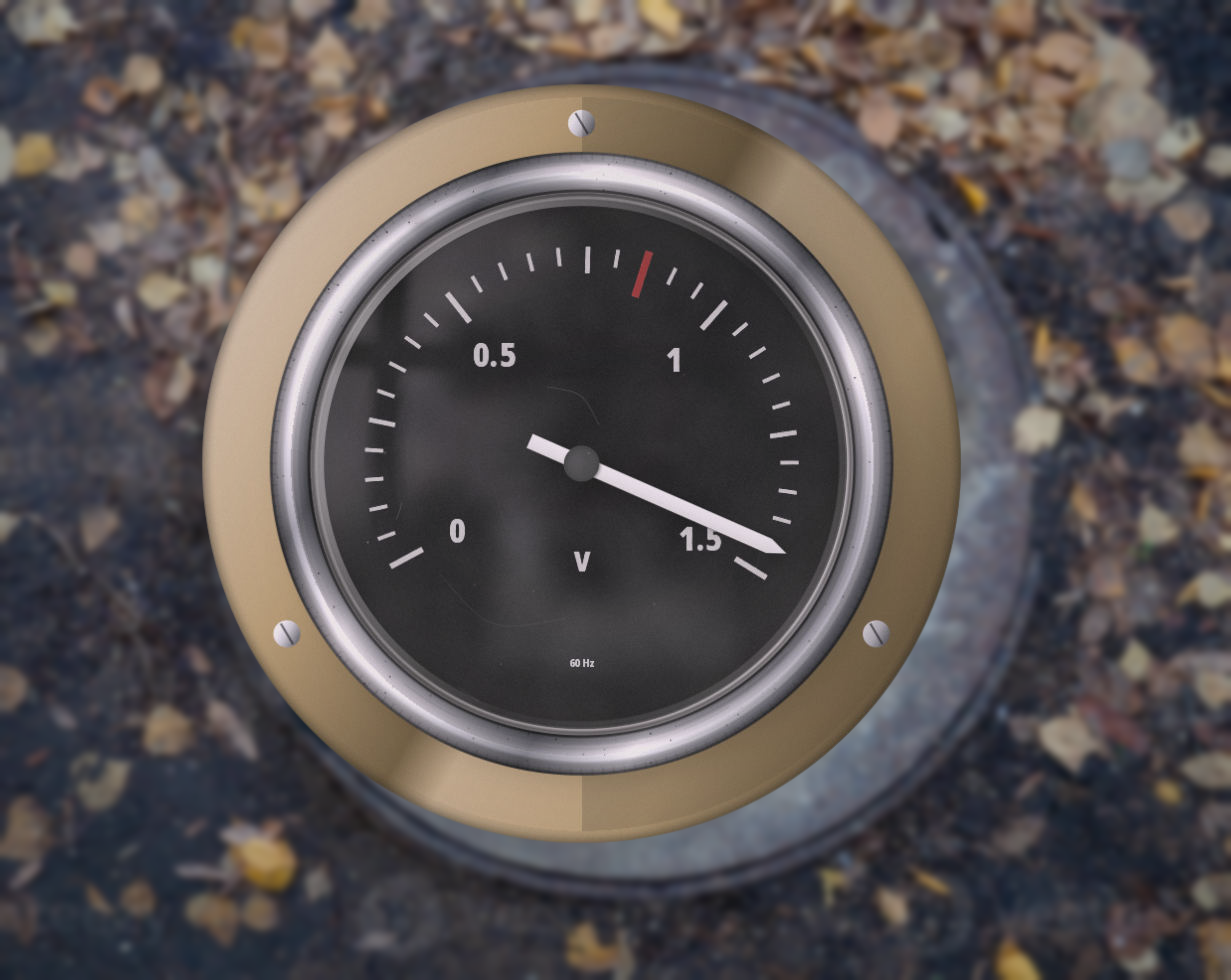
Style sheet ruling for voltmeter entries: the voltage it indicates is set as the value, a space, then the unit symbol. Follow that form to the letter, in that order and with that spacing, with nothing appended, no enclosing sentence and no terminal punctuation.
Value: 1.45 V
